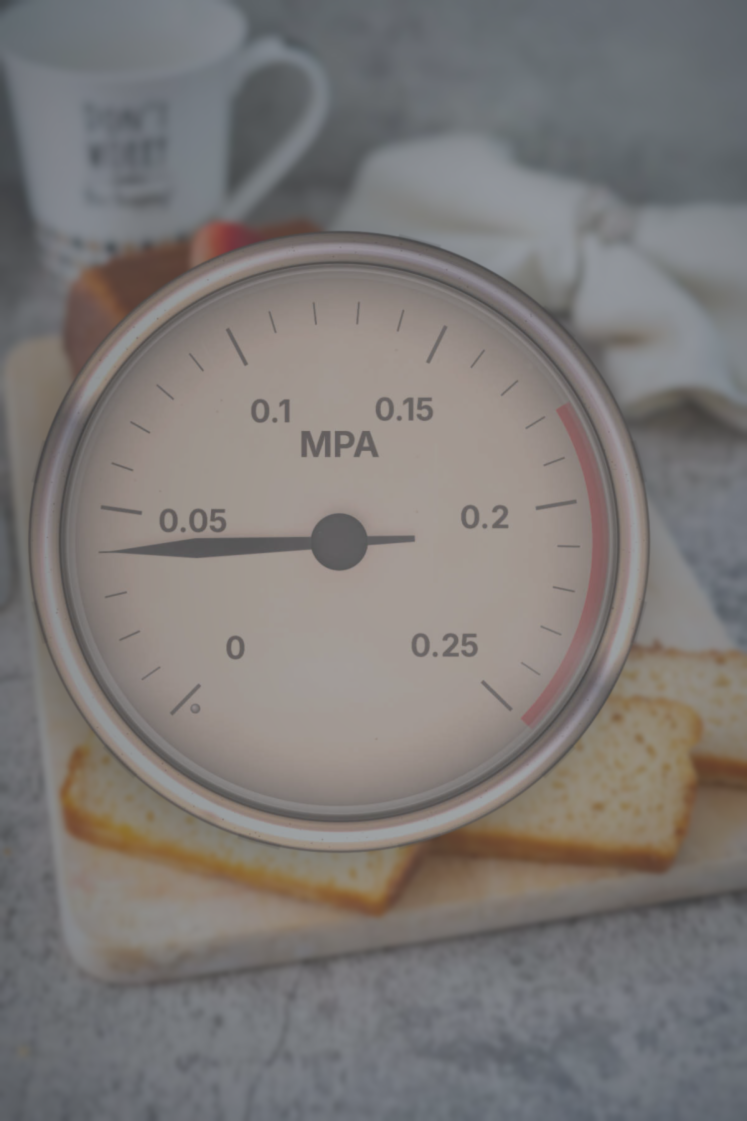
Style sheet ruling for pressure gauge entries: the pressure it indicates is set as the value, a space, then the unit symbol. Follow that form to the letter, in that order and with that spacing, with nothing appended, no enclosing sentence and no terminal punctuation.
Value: 0.04 MPa
